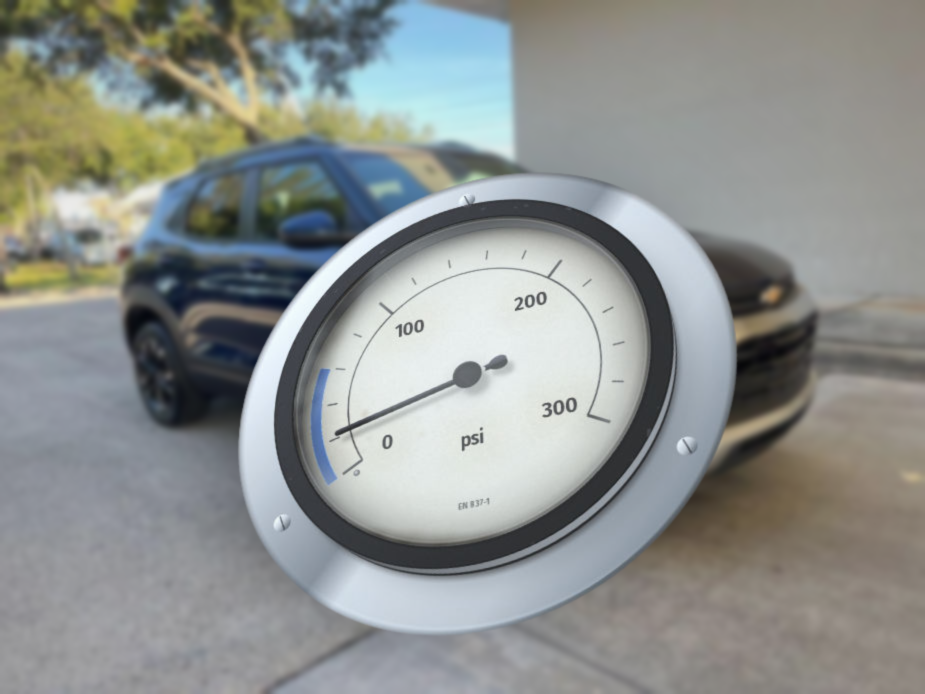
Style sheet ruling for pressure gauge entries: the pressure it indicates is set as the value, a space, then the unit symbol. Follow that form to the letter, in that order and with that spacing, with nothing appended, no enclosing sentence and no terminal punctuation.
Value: 20 psi
